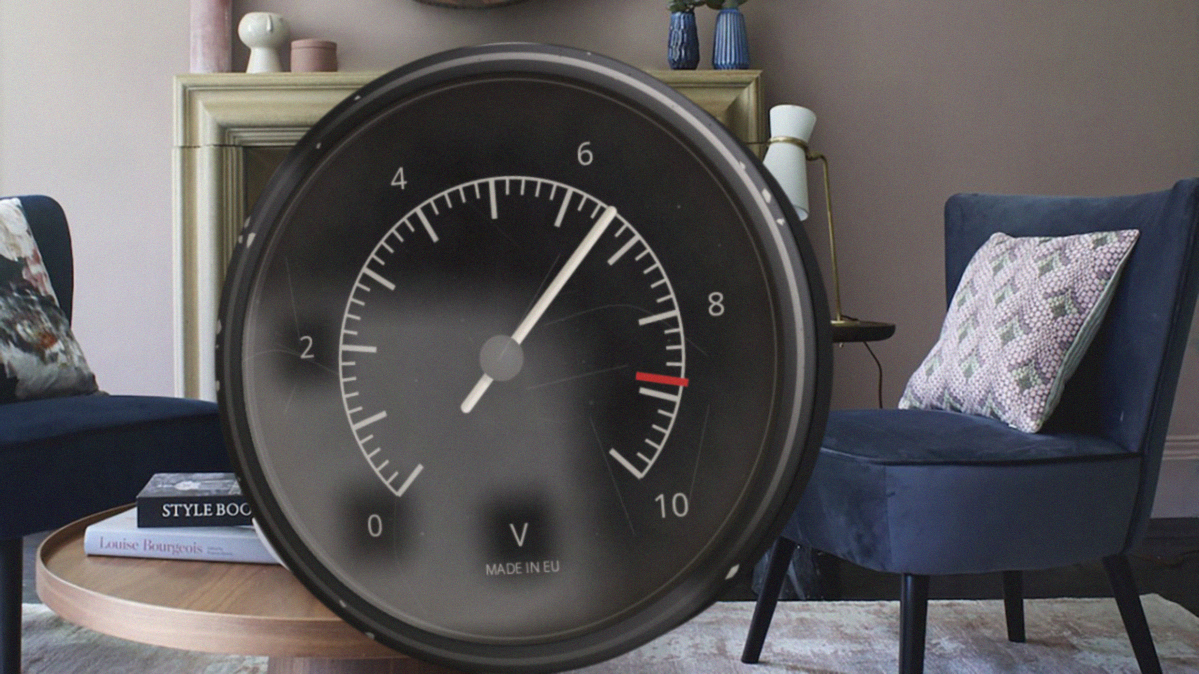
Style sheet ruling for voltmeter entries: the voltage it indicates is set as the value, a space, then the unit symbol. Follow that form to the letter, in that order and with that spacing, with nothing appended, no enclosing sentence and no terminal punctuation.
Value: 6.6 V
